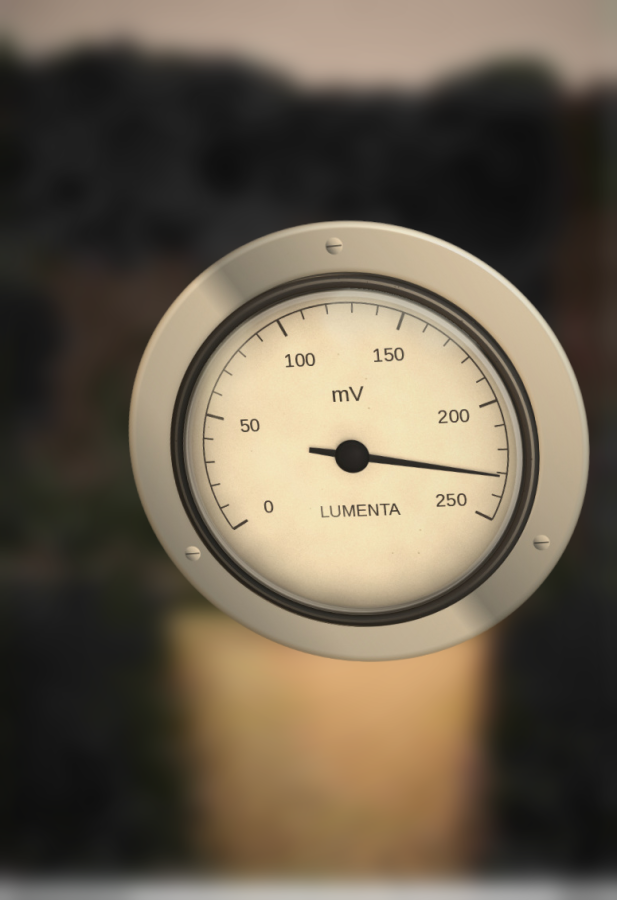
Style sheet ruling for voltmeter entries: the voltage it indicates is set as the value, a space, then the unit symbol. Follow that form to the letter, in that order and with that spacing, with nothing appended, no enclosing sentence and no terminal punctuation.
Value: 230 mV
